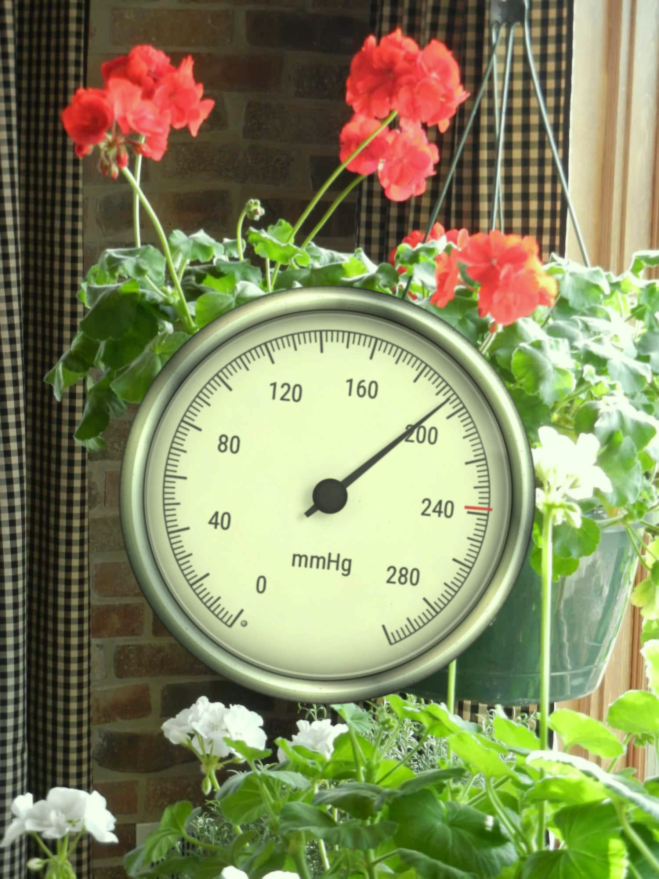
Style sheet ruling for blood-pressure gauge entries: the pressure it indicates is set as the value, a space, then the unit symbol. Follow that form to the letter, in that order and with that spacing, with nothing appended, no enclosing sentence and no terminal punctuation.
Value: 194 mmHg
